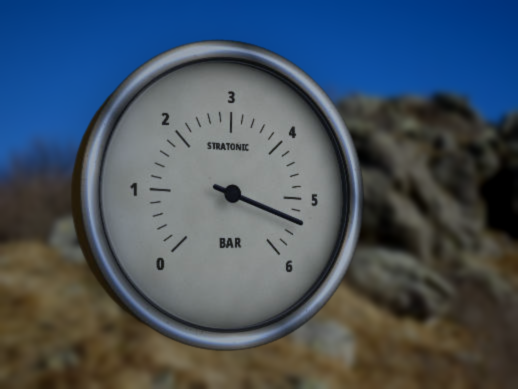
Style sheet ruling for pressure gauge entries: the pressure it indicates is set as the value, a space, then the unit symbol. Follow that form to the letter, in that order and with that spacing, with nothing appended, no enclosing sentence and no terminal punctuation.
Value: 5.4 bar
